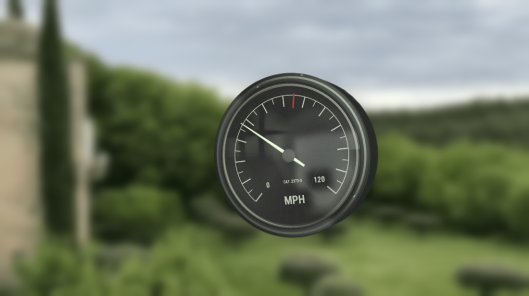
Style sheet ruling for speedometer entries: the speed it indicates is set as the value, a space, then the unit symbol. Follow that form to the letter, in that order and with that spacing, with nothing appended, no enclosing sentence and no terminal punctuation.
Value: 37.5 mph
